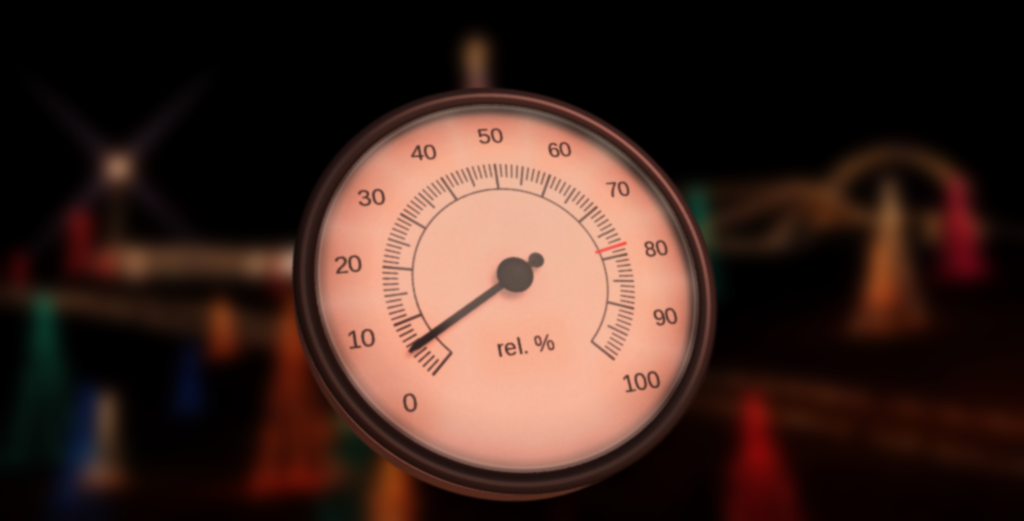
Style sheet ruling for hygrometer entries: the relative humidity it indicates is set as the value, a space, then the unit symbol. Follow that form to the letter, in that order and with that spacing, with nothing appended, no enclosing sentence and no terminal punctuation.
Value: 5 %
